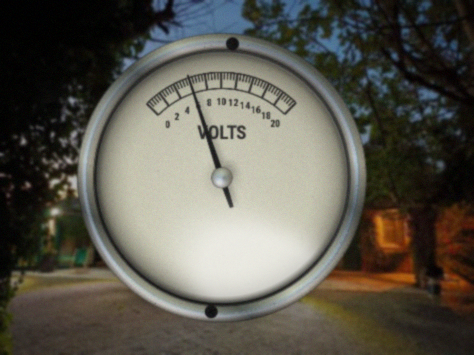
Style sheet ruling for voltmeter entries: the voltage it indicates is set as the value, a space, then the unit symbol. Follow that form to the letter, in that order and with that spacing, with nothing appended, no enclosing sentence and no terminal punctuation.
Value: 6 V
